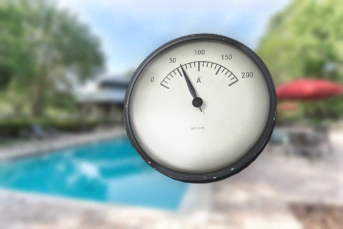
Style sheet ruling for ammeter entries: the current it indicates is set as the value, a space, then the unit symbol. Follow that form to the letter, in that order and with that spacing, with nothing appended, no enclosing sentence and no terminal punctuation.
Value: 60 A
